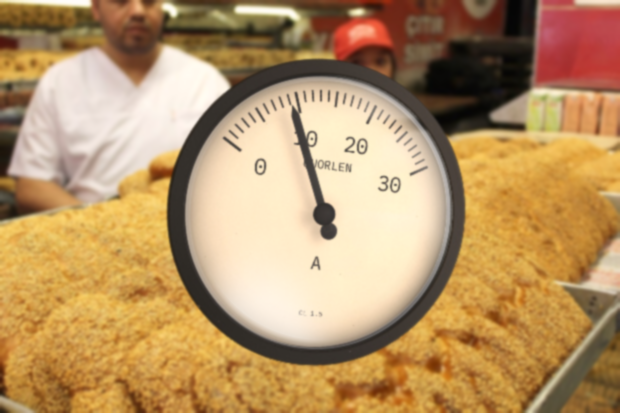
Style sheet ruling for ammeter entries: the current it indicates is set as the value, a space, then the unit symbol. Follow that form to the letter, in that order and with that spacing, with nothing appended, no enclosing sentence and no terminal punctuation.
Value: 9 A
